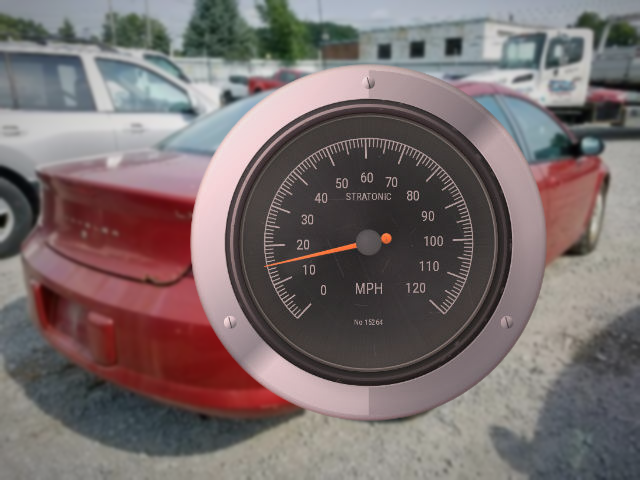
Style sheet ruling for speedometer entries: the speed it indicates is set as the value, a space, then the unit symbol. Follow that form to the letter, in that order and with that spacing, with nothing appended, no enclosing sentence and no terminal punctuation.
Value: 15 mph
